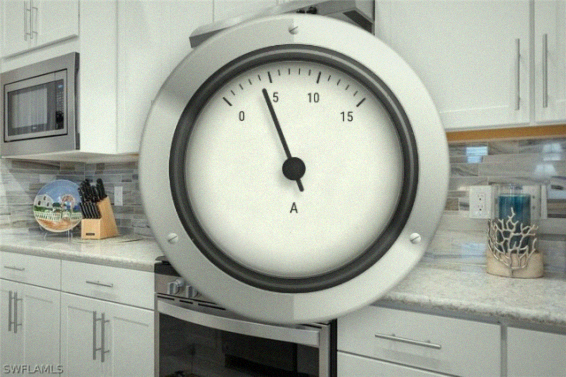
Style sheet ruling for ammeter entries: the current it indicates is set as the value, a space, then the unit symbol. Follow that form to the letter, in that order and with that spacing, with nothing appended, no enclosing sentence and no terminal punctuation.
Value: 4 A
